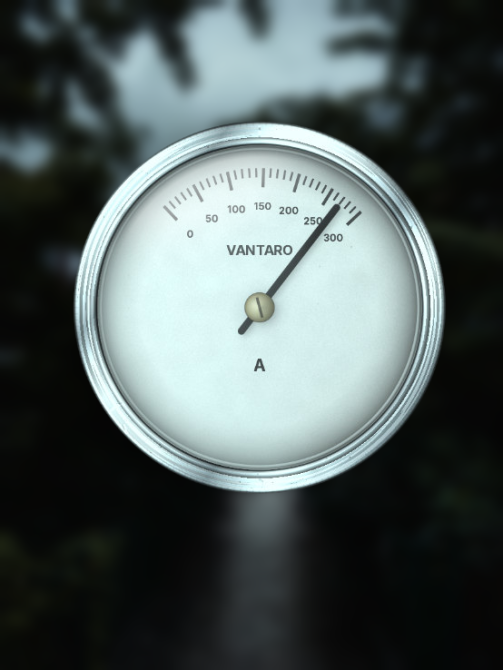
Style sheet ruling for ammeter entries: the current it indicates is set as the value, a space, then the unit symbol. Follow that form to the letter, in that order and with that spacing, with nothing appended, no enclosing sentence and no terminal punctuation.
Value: 270 A
